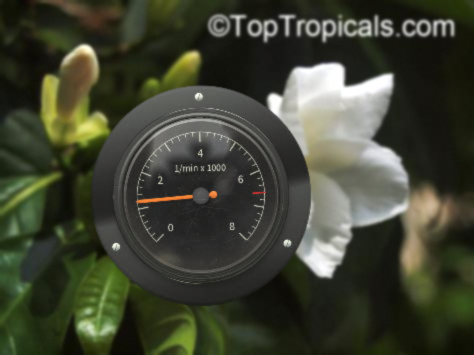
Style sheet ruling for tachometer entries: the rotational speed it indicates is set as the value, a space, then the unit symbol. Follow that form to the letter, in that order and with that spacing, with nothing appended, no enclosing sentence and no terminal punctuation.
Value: 1200 rpm
